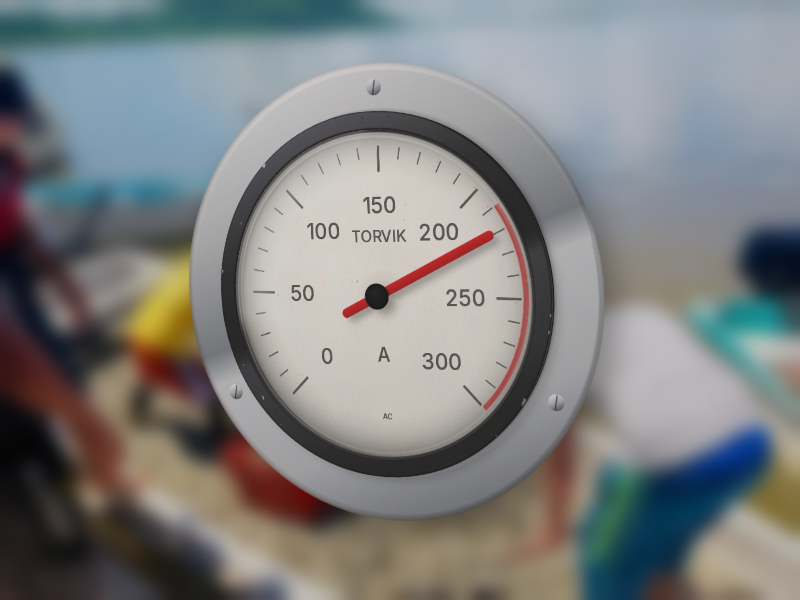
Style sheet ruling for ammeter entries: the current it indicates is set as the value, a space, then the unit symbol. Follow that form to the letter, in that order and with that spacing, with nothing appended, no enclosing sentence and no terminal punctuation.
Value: 220 A
